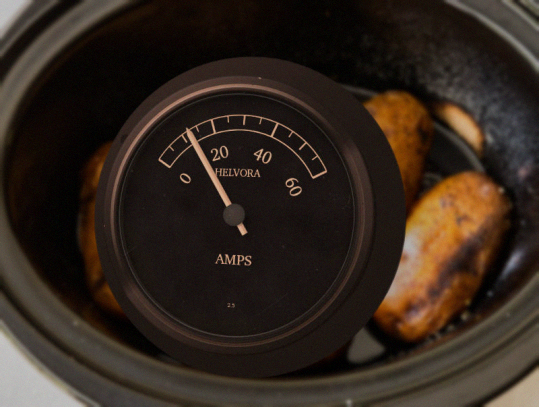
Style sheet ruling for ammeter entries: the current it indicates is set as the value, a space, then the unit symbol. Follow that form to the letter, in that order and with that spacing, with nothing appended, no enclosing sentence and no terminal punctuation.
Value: 12.5 A
